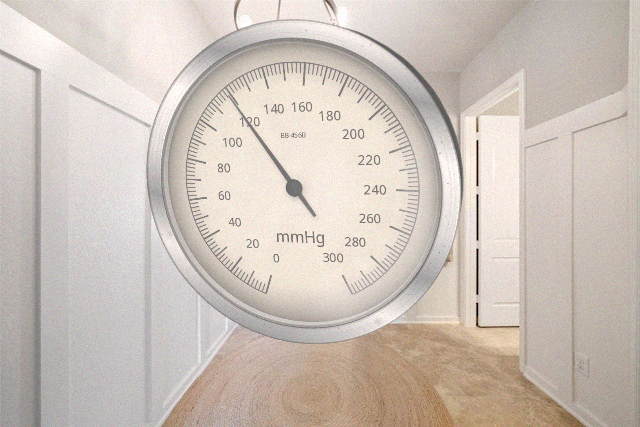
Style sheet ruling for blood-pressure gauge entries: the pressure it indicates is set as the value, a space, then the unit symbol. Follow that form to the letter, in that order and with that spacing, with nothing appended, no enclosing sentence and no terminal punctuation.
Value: 120 mmHg
